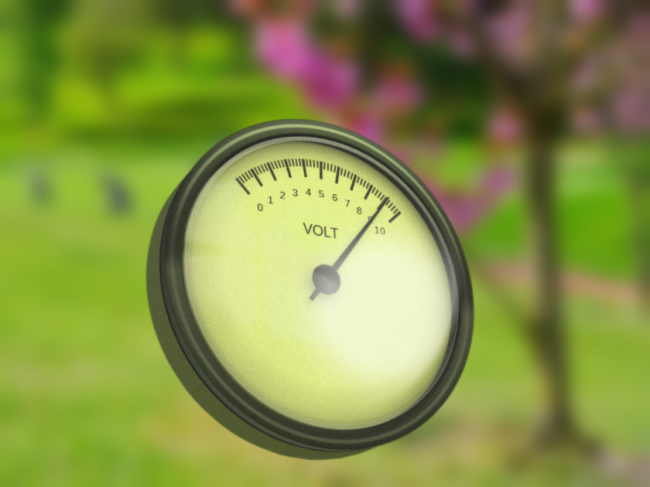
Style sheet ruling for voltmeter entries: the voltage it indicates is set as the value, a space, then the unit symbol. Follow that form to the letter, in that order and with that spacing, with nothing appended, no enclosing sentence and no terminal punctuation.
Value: 9 V
